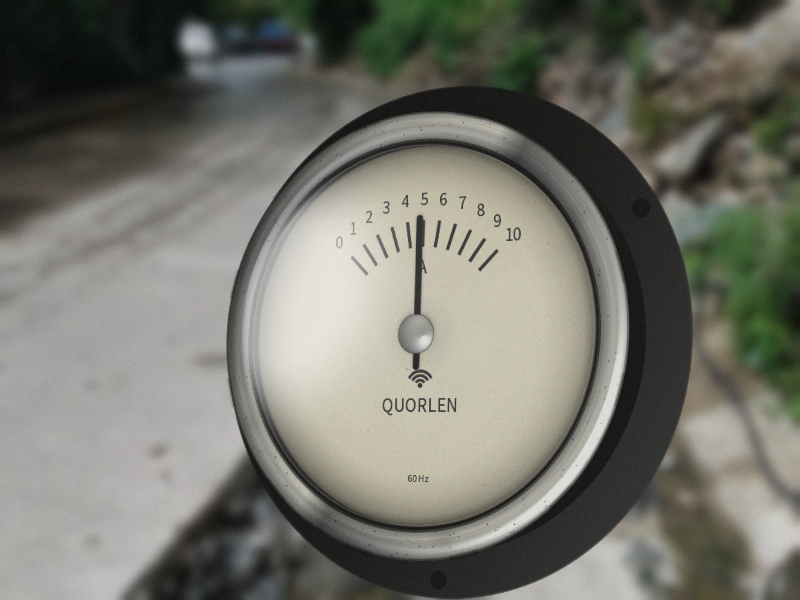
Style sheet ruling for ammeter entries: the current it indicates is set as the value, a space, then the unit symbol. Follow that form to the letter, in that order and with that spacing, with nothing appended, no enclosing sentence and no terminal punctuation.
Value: 5 A
